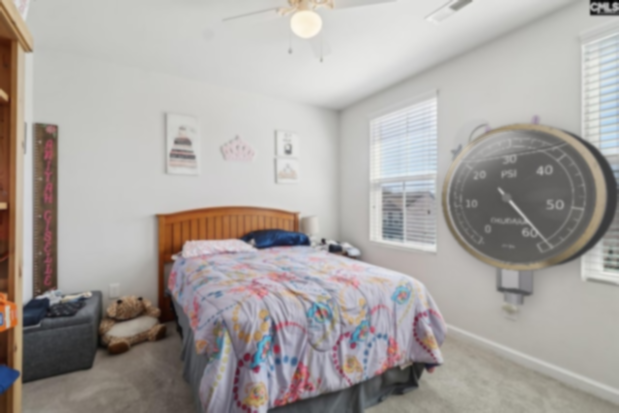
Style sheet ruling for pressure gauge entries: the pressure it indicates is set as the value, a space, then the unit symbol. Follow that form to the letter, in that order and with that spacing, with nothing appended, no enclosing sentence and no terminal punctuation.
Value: 58 psi
